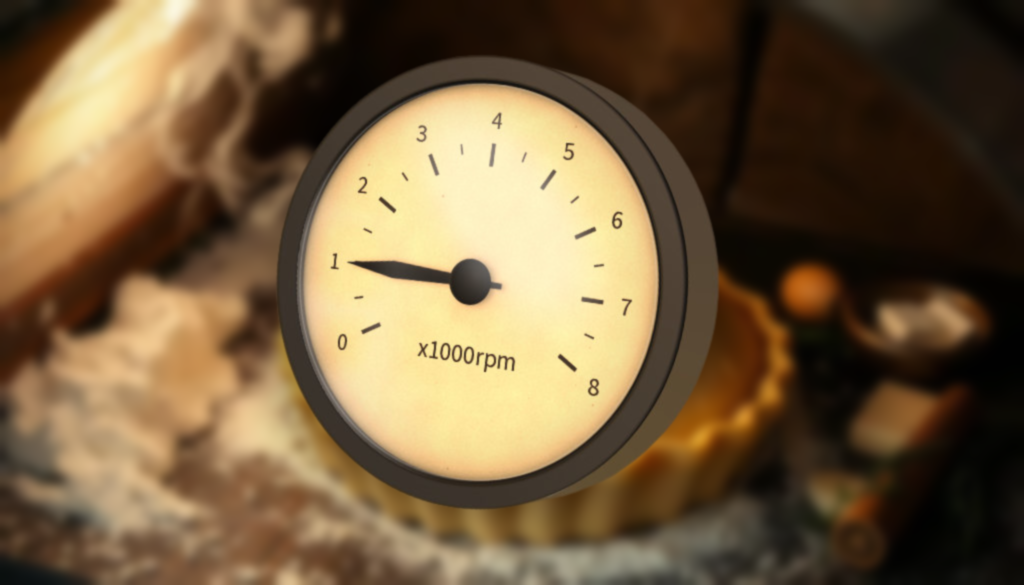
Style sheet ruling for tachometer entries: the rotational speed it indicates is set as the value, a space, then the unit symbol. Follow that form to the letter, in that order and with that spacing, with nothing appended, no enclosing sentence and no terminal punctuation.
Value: 1000 rpm
